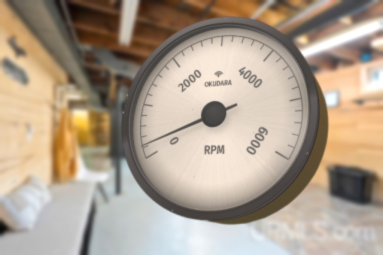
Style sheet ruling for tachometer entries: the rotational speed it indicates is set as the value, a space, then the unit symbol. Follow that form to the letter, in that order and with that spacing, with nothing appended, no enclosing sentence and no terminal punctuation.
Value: 200 rpm
